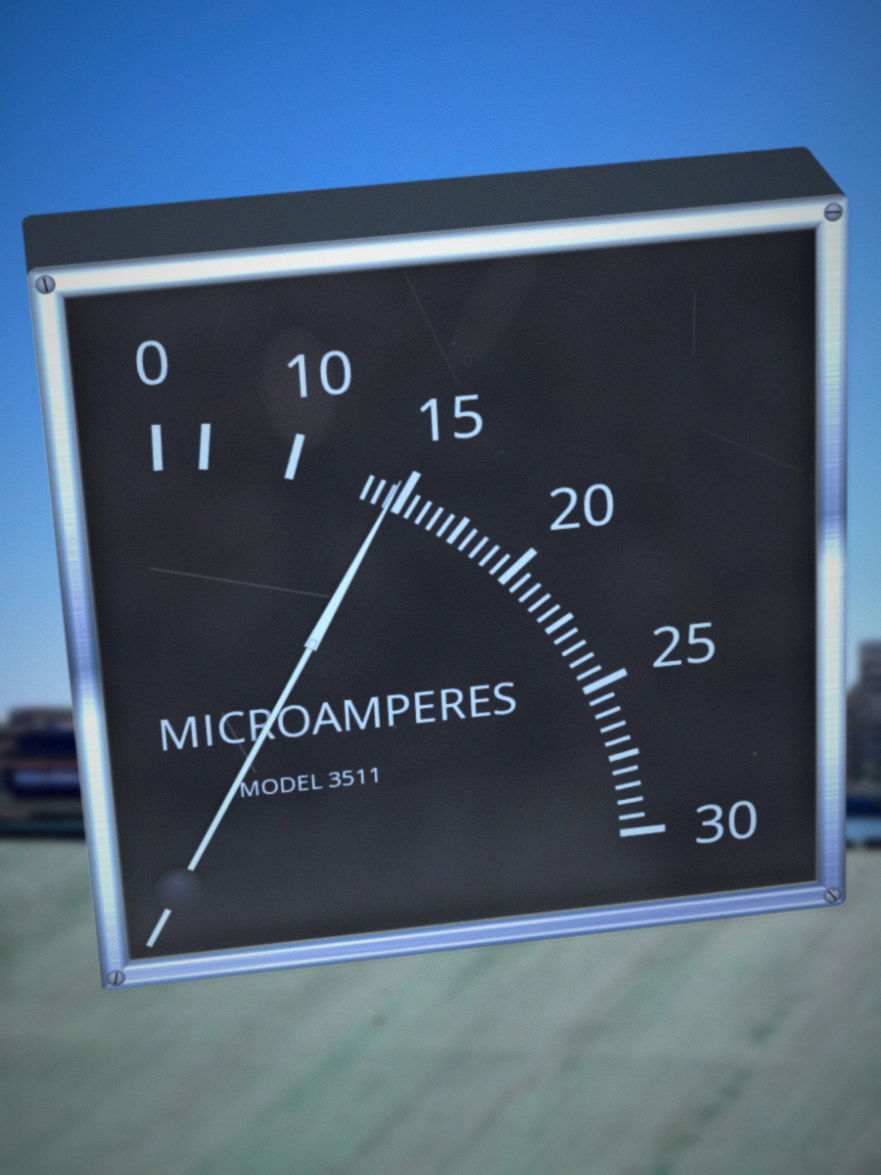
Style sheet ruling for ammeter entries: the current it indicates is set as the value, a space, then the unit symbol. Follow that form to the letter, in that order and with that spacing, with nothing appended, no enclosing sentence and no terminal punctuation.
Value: 14.5 µA
